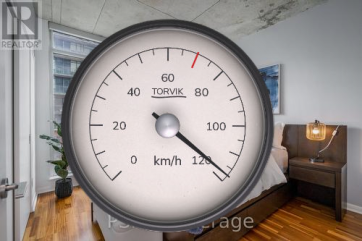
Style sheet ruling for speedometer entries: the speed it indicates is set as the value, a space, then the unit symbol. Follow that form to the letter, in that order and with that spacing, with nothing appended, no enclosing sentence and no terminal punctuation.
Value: 117.5 km/h
